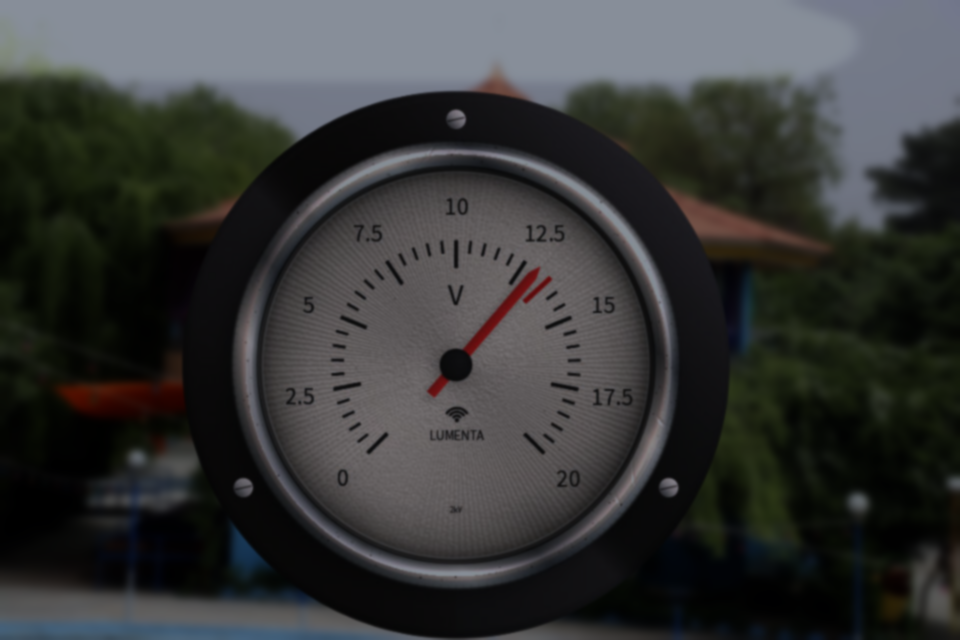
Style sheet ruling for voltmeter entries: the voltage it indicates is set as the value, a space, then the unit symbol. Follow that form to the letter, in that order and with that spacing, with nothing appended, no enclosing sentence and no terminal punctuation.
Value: 13 V
